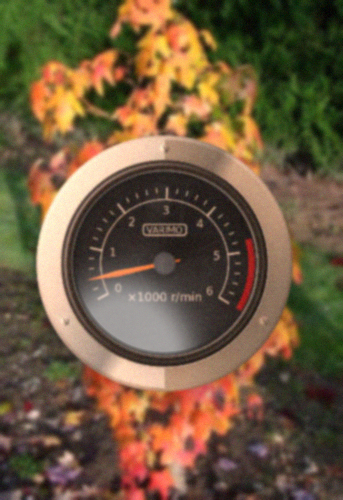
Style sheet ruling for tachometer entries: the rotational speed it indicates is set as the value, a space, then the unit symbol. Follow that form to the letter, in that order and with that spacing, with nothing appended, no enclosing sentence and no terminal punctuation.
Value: 400 rpm
